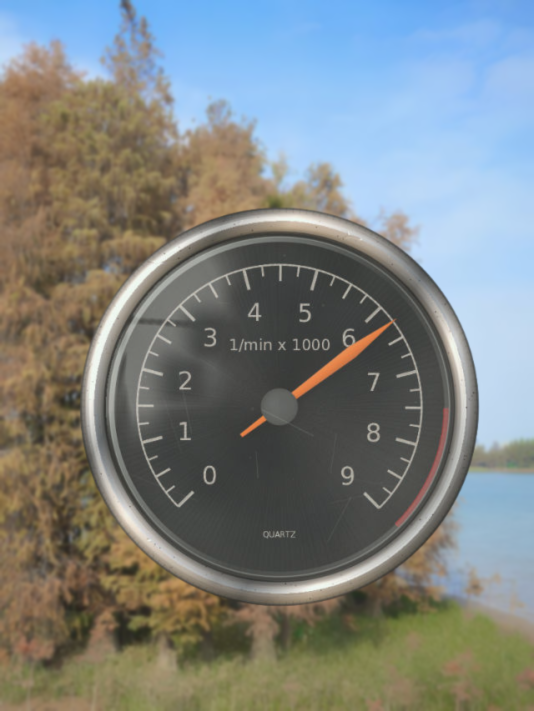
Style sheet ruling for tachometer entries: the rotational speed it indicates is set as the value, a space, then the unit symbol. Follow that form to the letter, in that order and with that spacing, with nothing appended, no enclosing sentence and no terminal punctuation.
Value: 6250 rpm
